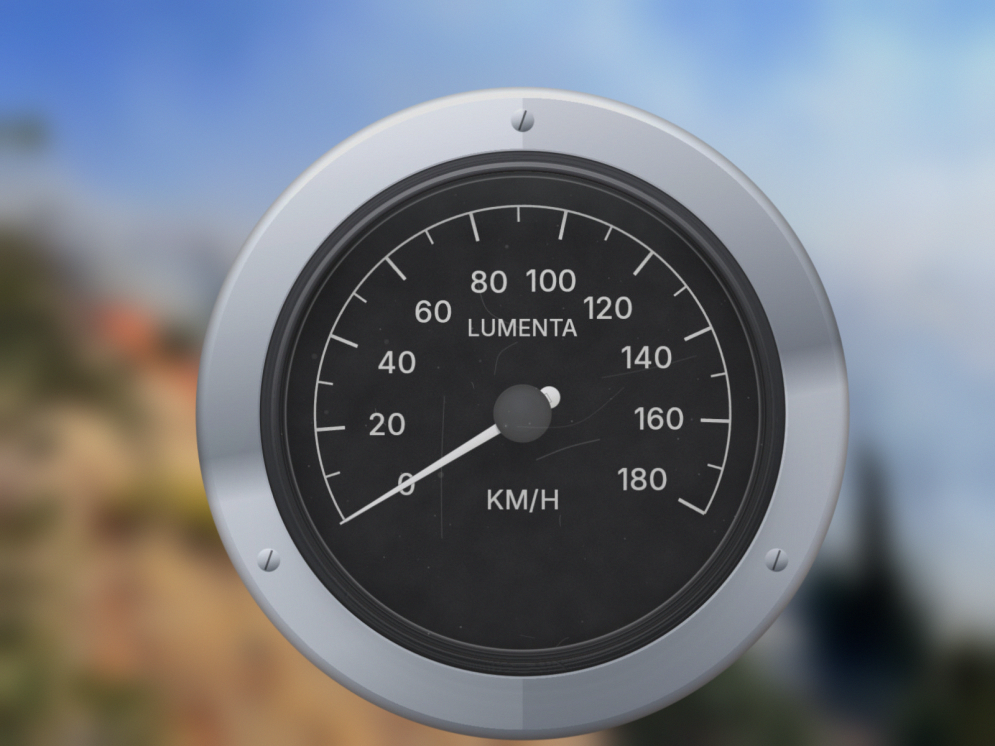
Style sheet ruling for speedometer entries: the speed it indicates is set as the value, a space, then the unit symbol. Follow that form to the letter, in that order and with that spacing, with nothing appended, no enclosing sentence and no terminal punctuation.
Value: 0 km/h
